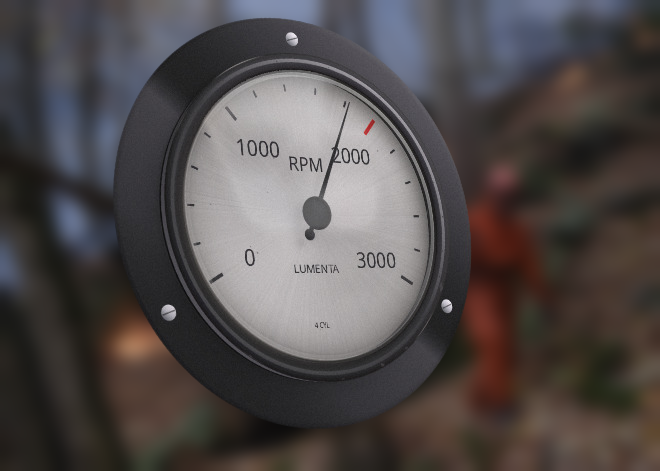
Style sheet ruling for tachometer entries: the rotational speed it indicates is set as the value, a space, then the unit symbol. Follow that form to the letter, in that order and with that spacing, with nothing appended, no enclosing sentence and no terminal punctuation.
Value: 1800 rpm
